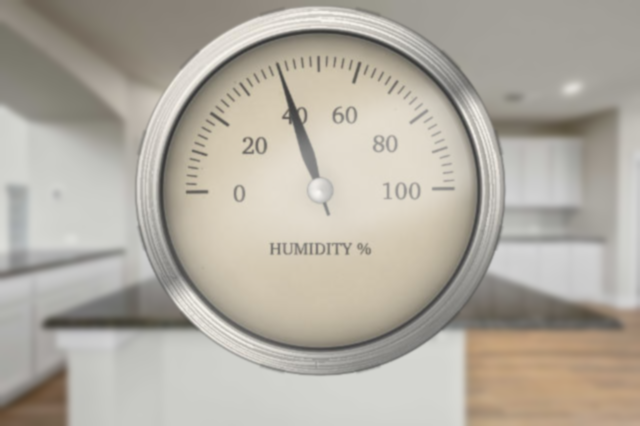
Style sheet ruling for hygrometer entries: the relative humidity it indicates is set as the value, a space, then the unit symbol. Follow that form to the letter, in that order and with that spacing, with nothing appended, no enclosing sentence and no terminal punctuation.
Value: 40 %
